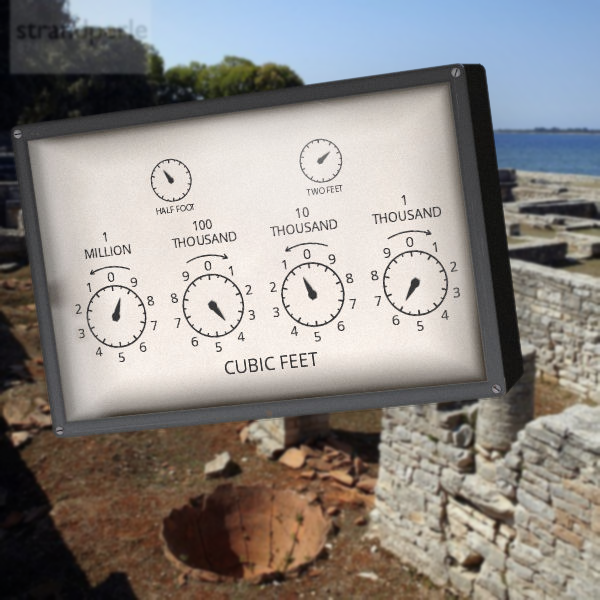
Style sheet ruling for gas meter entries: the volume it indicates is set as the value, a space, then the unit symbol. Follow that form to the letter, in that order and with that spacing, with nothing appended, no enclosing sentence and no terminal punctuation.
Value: 940600 ft³
